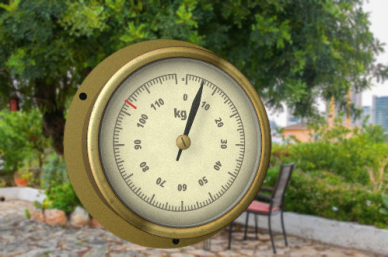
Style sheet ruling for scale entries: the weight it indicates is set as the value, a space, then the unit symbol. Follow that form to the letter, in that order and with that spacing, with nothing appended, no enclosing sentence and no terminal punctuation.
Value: 5 kg
